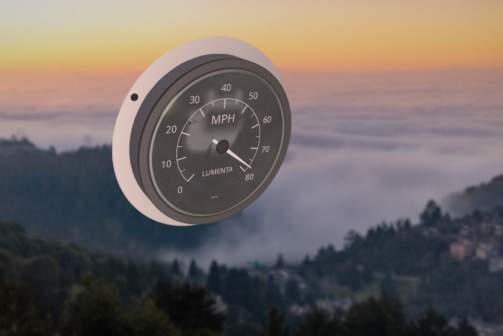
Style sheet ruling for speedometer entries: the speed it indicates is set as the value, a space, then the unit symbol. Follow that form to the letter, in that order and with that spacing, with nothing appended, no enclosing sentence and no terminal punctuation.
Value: 77.5 mph
